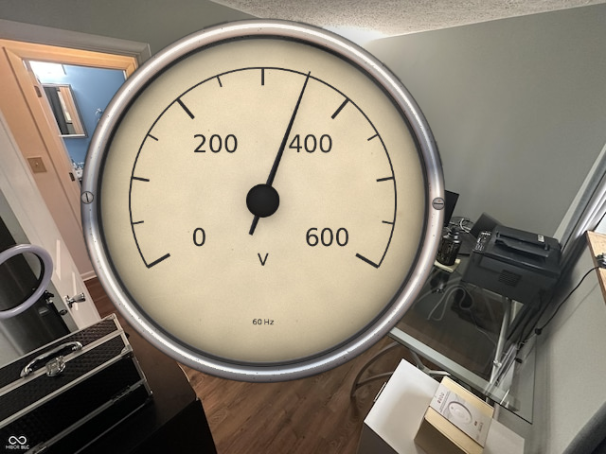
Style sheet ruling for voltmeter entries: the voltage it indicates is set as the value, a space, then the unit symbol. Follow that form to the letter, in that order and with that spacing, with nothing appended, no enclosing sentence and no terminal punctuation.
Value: 350 V
